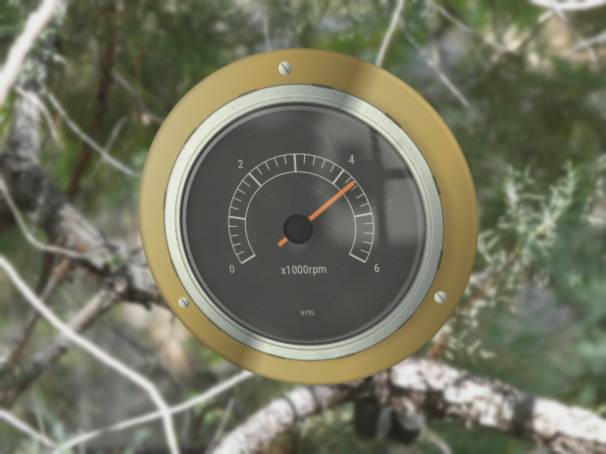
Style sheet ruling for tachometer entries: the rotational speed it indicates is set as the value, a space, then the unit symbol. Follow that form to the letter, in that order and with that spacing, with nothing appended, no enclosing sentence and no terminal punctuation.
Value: 4300 rpm
